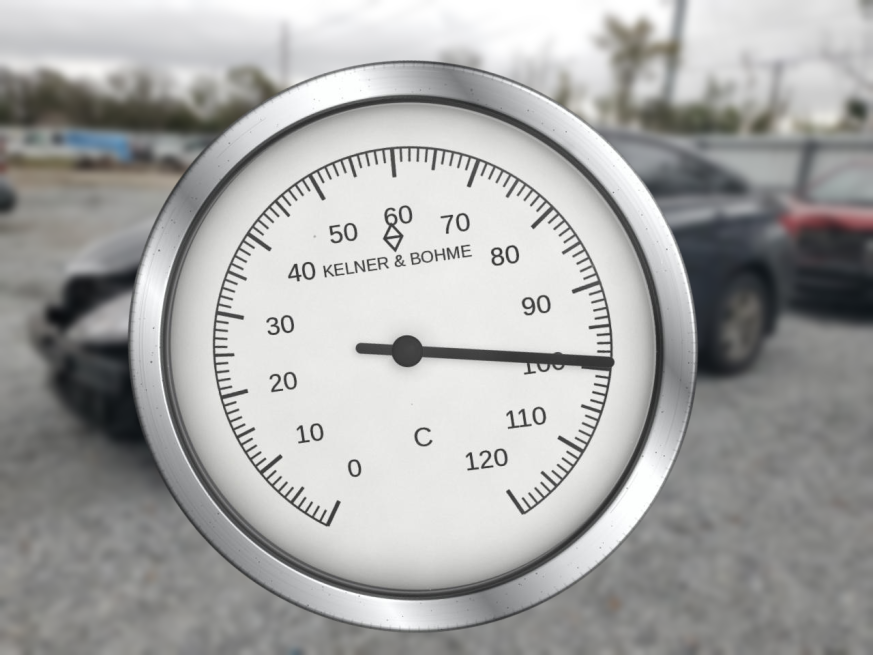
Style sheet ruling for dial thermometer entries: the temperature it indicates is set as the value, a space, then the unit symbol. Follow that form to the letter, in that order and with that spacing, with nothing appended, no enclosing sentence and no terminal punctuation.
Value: 99 °C
